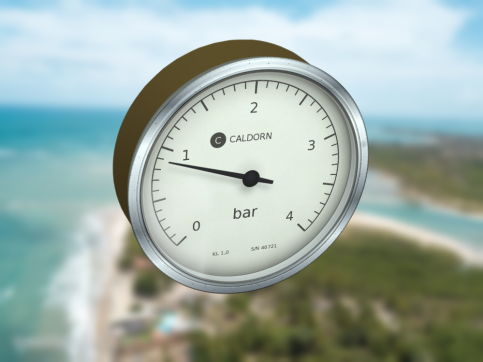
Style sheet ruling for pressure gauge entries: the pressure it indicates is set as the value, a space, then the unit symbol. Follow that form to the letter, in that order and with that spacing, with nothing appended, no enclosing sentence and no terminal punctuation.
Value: 0.9 bar
